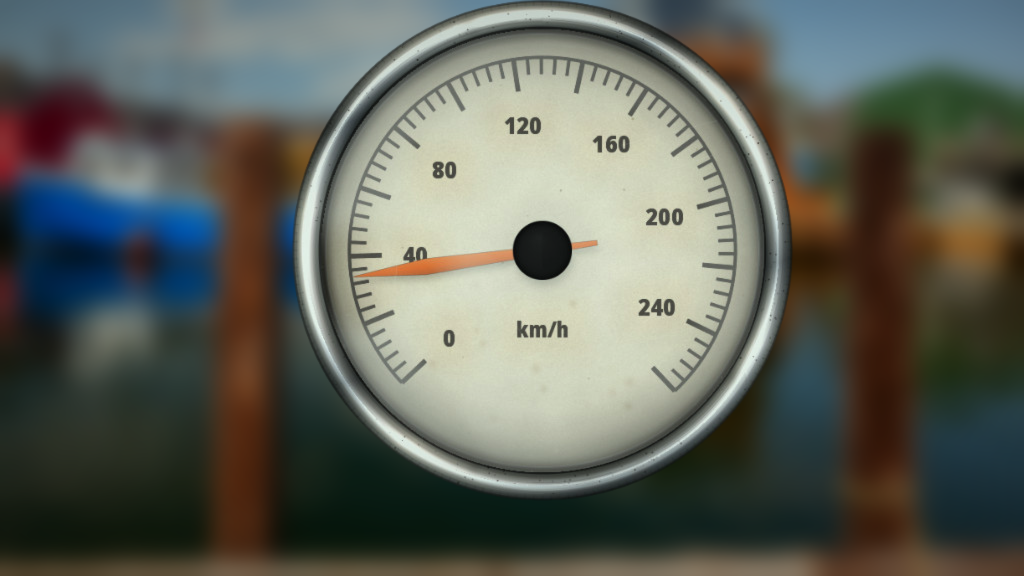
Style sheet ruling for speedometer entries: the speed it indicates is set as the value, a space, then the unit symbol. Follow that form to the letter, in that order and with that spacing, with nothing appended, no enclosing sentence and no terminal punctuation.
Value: 34 km/h
